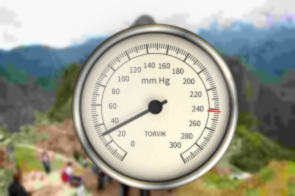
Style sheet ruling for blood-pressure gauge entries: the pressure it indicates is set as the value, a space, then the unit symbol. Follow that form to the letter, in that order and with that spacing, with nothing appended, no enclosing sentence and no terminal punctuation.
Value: 30 mmHg
